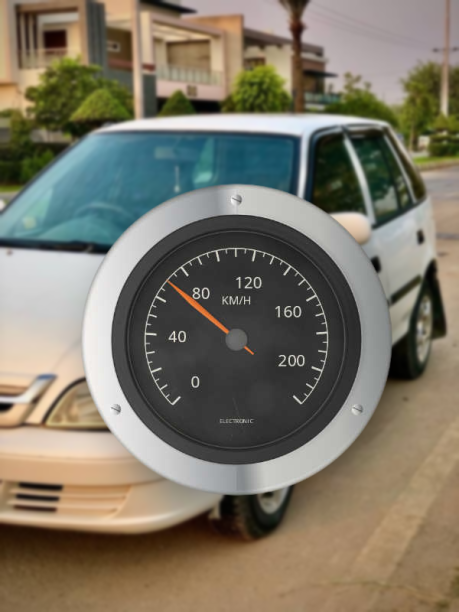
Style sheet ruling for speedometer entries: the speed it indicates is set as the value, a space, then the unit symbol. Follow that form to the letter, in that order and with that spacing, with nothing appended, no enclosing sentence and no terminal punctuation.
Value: 70 km/h
